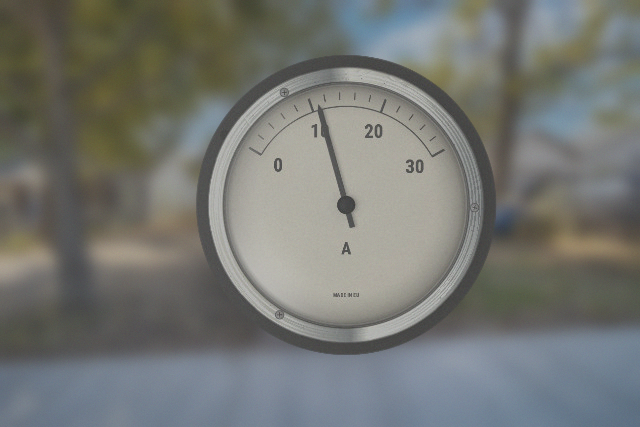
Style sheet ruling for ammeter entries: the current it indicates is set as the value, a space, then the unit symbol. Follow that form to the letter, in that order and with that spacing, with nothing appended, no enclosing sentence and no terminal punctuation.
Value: 11 A
